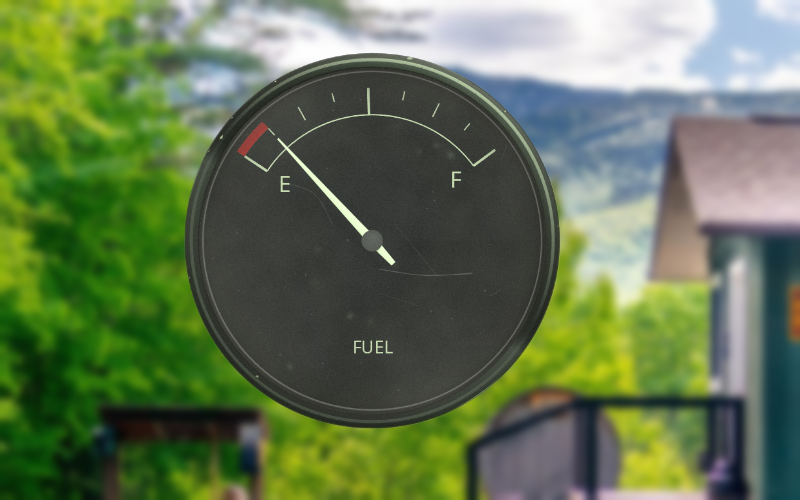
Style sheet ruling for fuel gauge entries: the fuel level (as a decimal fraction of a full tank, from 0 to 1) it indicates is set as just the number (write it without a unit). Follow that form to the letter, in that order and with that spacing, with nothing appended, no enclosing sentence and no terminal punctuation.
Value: 0.125
